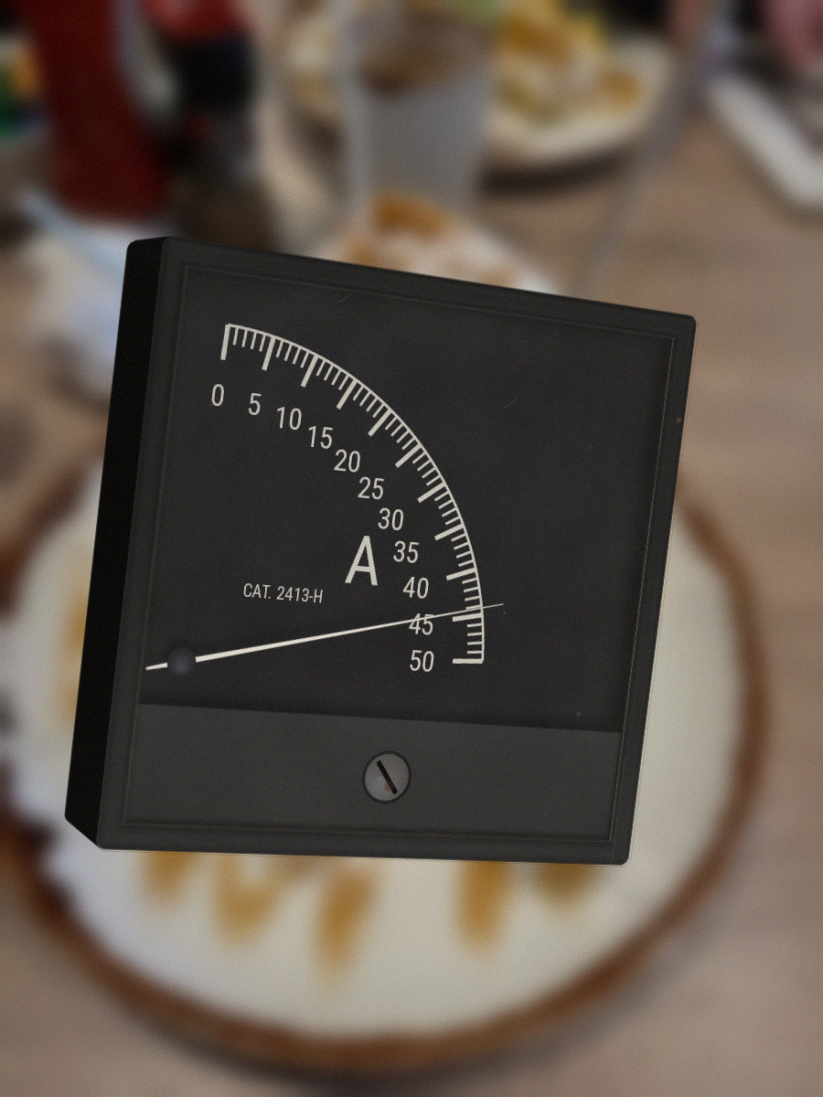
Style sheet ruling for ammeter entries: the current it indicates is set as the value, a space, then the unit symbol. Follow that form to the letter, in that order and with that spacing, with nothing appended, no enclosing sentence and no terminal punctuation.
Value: 44 A
